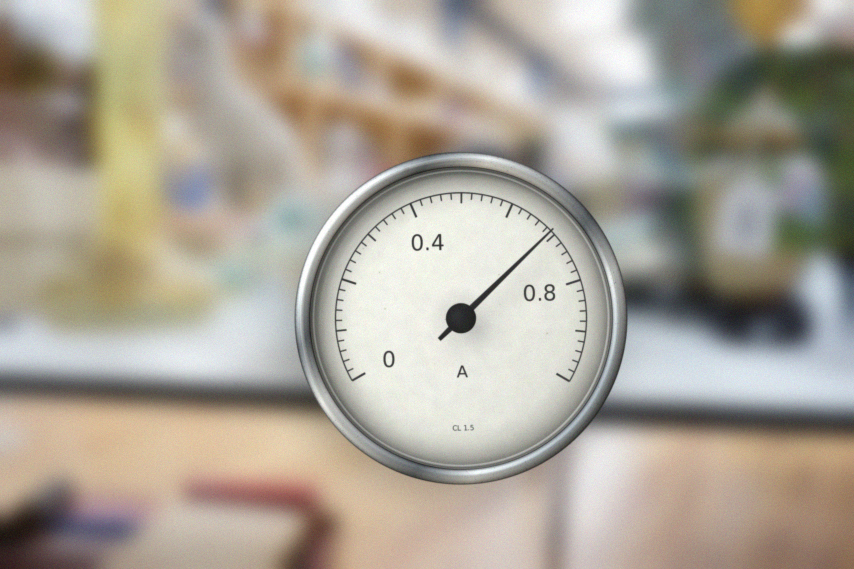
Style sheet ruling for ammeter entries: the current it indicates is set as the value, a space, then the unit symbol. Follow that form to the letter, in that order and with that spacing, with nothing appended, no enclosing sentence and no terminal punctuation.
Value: 0.69 A
